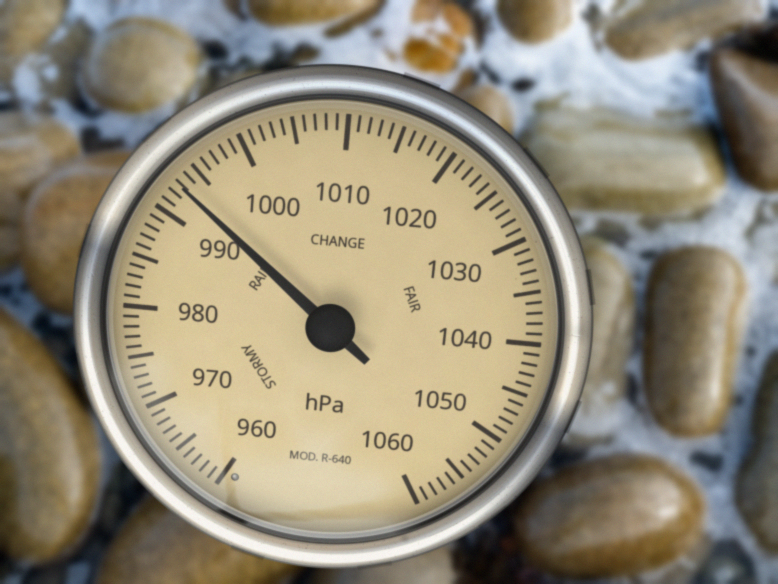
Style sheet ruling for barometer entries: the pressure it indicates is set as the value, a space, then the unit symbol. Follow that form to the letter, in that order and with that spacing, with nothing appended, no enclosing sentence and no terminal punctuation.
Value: 993 hPa
